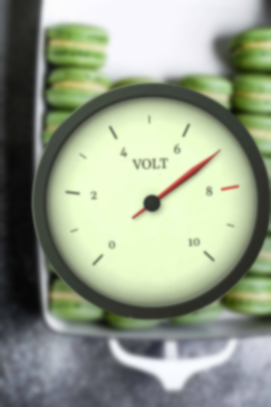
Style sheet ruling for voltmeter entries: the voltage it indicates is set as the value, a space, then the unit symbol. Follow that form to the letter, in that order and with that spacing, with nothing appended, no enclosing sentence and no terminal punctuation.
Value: 7 V
